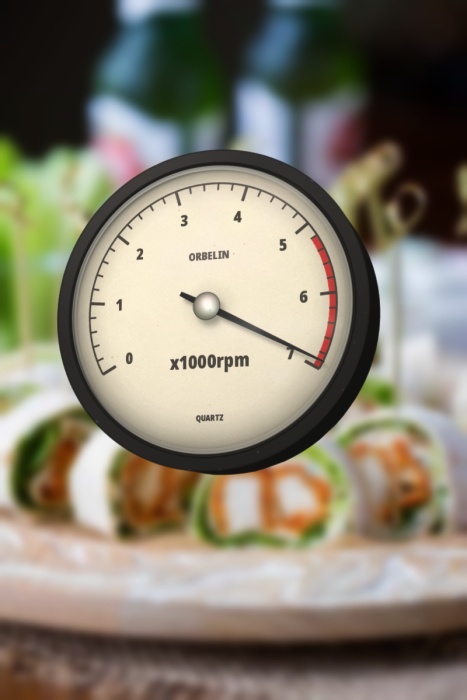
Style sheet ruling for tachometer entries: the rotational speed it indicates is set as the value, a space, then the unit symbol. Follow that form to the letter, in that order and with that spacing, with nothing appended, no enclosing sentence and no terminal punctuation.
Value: 6900 rpm
